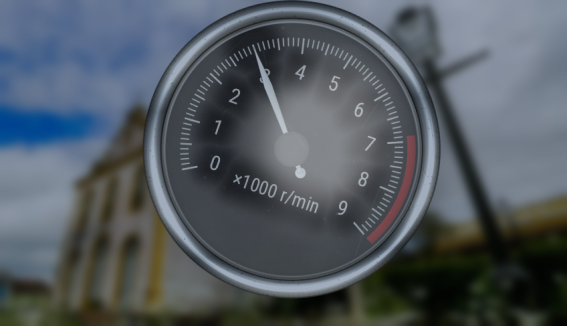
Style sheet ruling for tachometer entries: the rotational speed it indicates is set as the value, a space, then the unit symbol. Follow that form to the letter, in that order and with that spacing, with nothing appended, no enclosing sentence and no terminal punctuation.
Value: 3000 rpm
